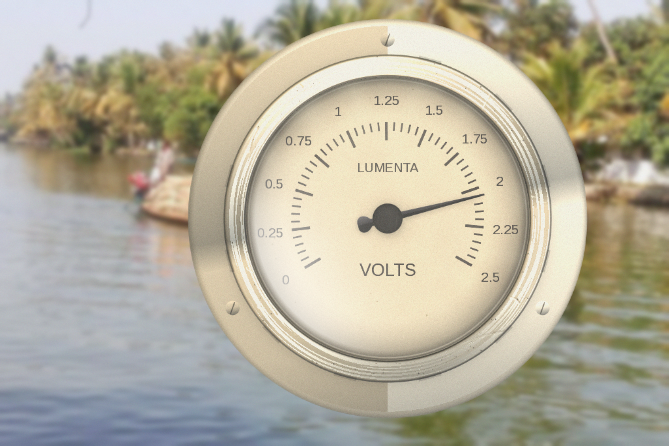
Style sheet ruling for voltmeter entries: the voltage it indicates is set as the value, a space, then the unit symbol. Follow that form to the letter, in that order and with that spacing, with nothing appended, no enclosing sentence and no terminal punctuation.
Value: 2.05 V
